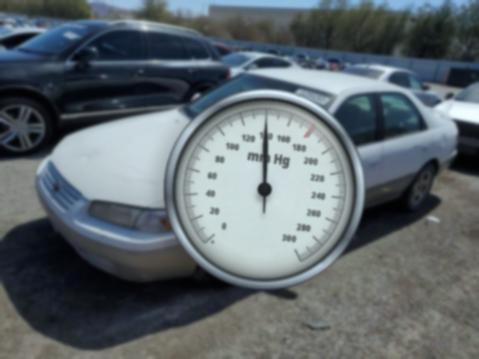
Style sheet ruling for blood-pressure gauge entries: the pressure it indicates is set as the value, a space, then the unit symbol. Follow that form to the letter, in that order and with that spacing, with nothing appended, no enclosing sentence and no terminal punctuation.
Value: 140 mmHg
